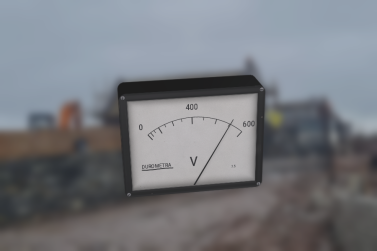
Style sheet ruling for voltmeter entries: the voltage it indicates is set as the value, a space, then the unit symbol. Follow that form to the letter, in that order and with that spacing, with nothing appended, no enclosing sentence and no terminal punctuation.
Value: 550 V
